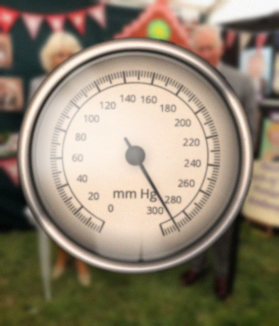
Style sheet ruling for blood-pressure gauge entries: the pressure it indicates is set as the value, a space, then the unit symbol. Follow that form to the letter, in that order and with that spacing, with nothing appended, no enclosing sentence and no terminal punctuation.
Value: 290 mmHg
